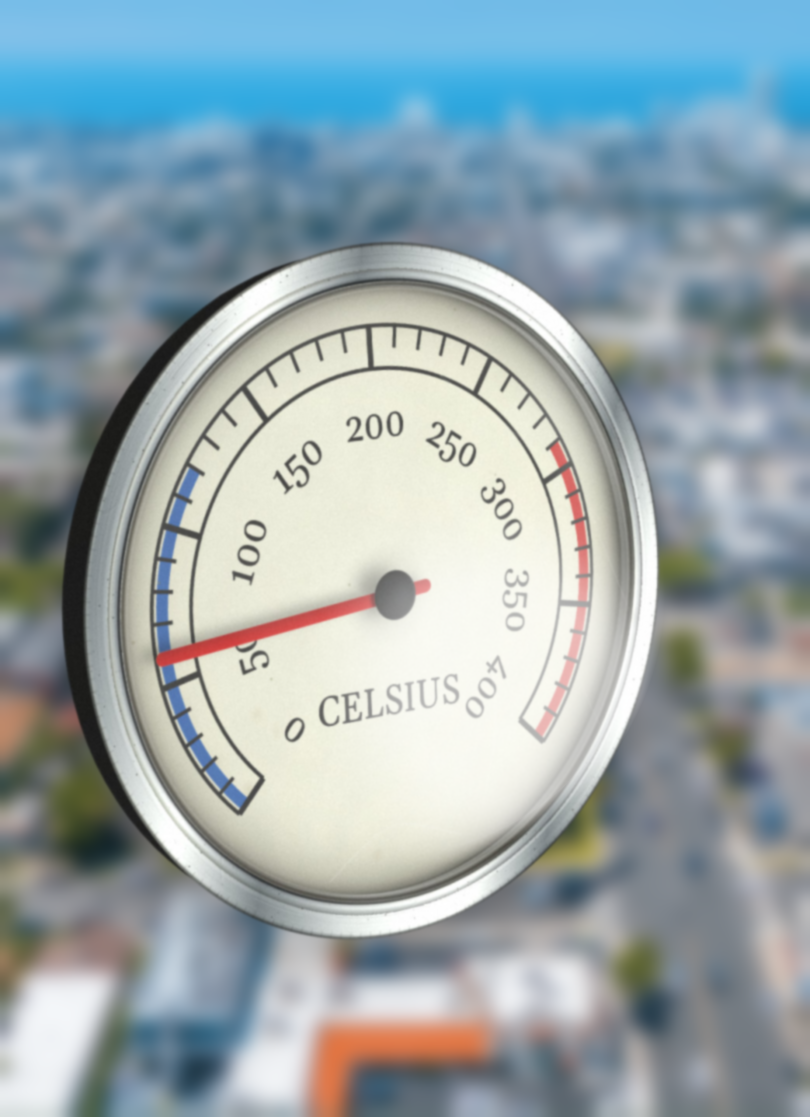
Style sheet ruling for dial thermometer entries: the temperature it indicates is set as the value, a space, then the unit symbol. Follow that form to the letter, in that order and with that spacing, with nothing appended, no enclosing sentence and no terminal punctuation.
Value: 60 °C
